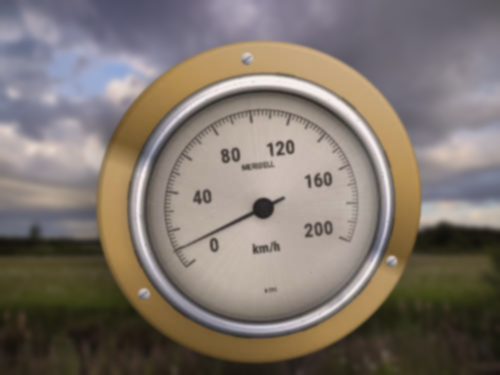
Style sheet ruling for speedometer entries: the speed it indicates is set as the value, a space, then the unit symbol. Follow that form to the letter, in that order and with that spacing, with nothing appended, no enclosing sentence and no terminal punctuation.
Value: 10 km/h
